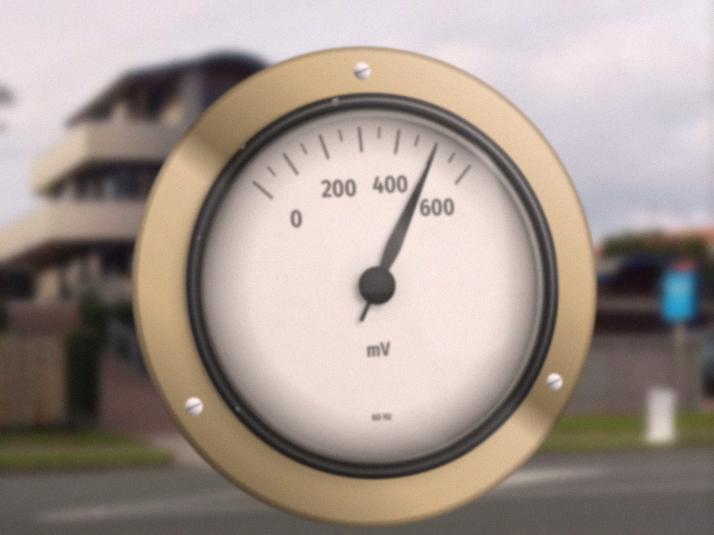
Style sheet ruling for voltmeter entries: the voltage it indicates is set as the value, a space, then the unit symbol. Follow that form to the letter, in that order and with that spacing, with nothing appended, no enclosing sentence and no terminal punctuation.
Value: 500 mV
